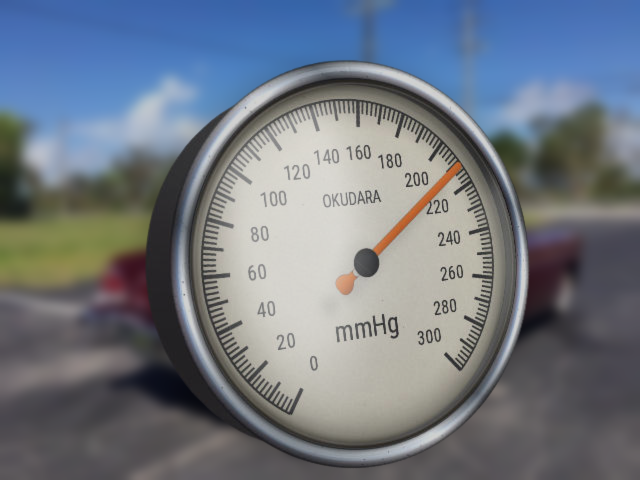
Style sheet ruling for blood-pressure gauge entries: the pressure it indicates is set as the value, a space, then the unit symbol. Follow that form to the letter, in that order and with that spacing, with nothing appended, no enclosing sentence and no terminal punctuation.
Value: 210 mmHg
